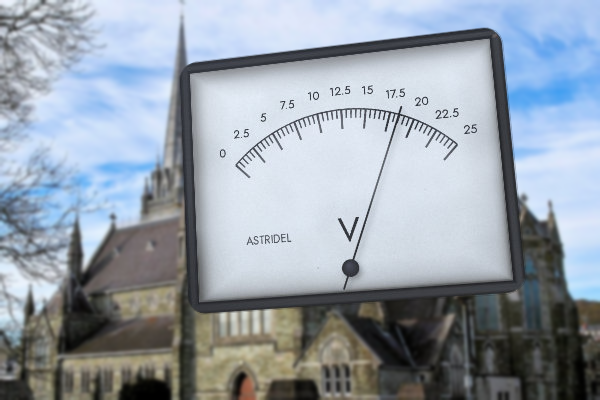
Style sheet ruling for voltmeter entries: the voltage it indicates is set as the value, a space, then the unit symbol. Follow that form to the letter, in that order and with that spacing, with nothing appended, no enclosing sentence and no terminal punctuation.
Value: 18.5 V
